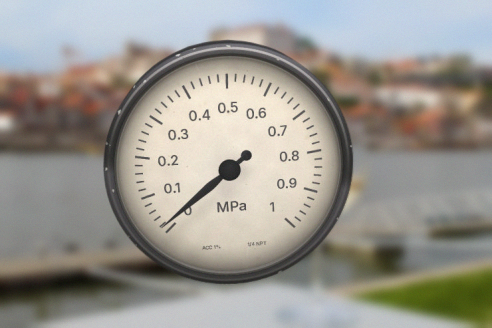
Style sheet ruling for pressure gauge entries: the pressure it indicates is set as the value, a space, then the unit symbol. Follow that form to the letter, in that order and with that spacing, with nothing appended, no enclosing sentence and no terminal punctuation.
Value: 0.02 MPa
